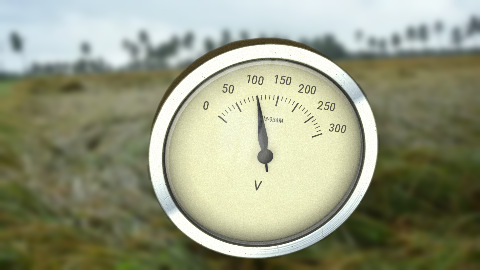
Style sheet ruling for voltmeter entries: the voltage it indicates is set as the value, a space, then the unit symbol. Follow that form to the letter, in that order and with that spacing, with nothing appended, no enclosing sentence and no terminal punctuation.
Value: 100 V
